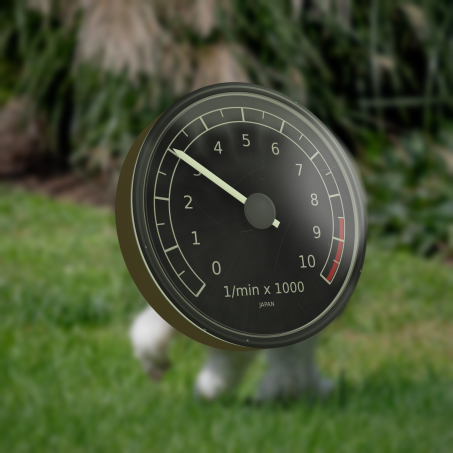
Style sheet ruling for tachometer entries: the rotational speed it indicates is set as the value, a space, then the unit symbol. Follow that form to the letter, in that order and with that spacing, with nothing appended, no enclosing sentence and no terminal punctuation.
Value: 3000 rpm
